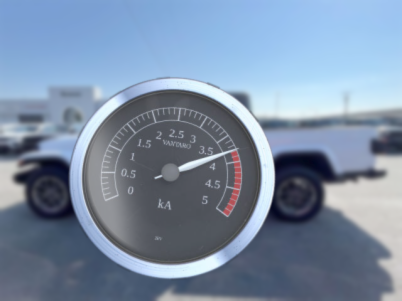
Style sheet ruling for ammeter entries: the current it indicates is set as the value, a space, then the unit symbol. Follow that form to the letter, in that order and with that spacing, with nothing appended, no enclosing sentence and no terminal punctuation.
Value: 3.8 kA
